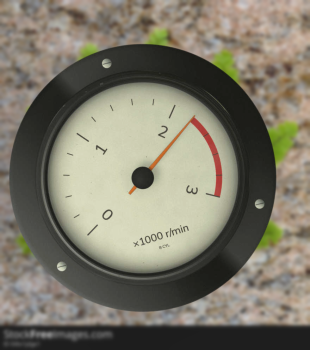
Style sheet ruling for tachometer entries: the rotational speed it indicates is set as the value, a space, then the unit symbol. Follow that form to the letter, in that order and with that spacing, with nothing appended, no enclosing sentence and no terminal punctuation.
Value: 2200 rpm
